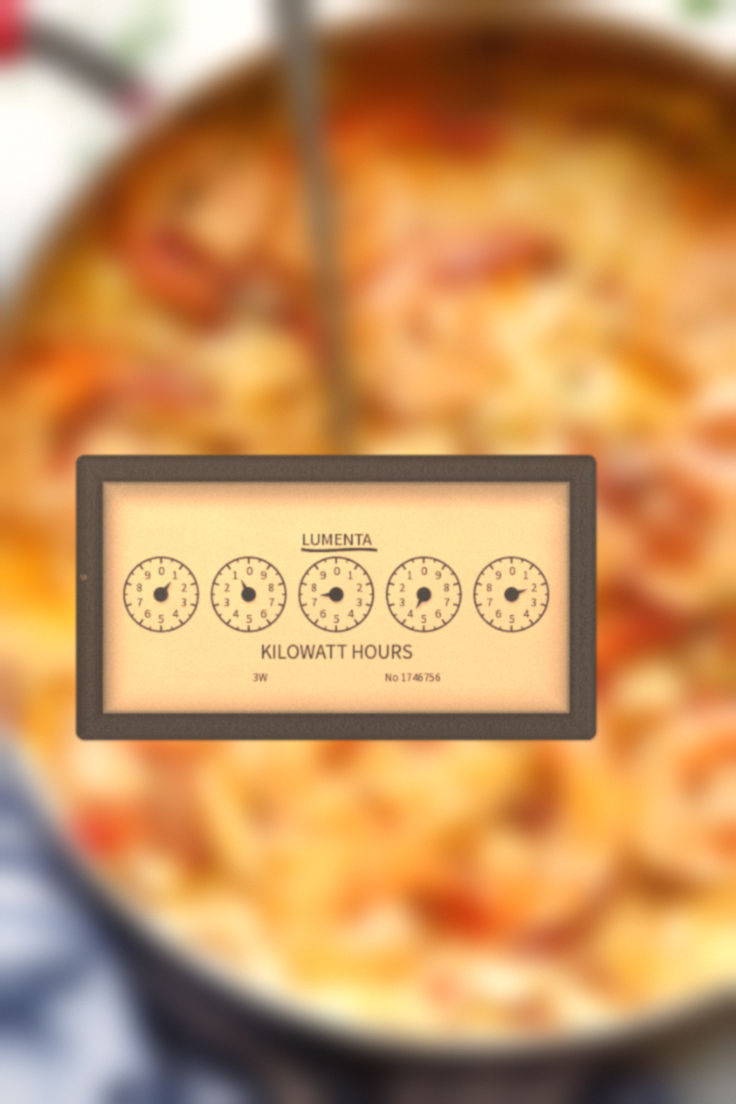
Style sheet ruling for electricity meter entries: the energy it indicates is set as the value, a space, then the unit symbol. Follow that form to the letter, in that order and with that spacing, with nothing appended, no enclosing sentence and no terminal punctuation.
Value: 10742 kWh
